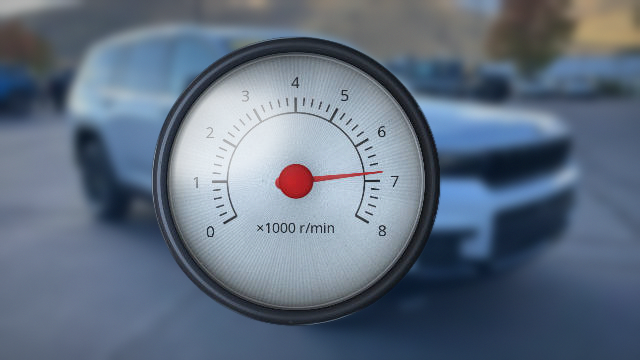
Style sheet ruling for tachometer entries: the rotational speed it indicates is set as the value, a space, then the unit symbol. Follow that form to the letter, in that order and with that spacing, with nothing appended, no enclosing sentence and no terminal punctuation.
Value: 6800 rpm
